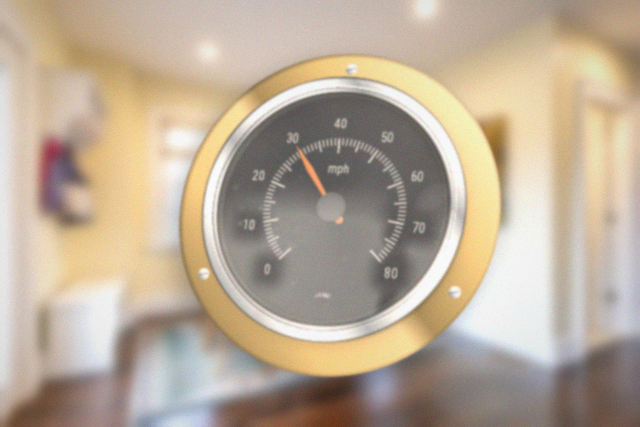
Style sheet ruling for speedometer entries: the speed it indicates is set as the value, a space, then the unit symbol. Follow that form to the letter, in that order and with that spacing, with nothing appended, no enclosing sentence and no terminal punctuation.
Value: 30 mph
